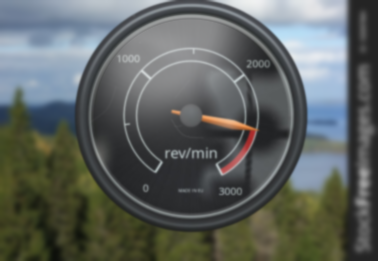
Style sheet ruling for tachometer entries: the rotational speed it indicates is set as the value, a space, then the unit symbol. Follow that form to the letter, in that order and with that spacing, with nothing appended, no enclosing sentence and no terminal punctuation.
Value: 2500 rpm
